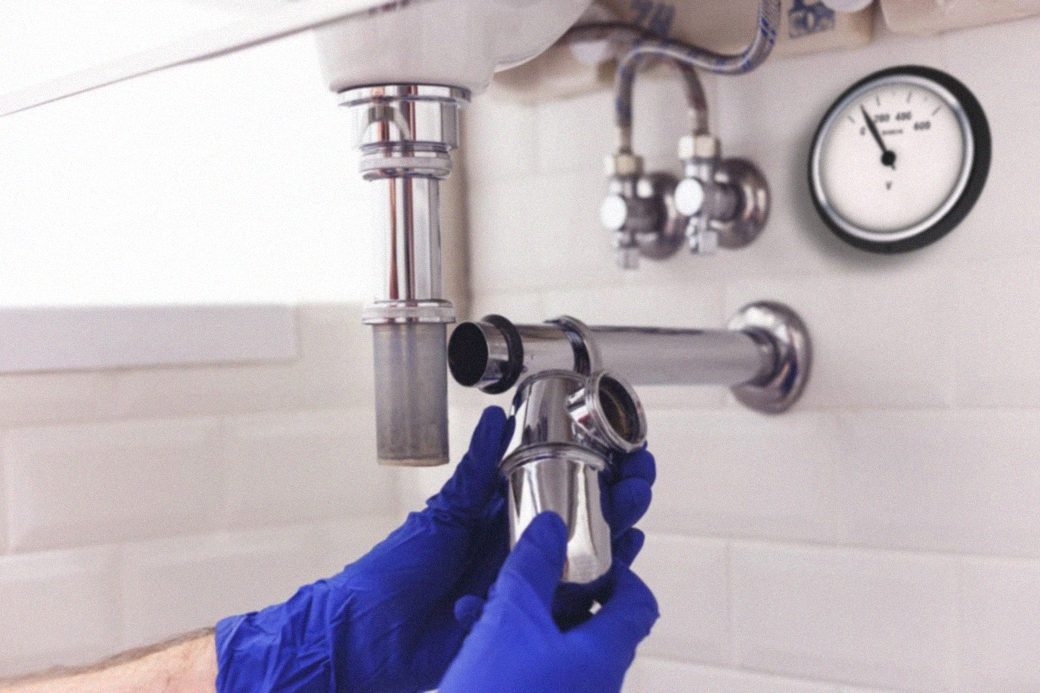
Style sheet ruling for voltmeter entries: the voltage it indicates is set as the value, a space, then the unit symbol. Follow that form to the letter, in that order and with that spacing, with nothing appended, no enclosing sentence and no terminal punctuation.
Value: 100 V
